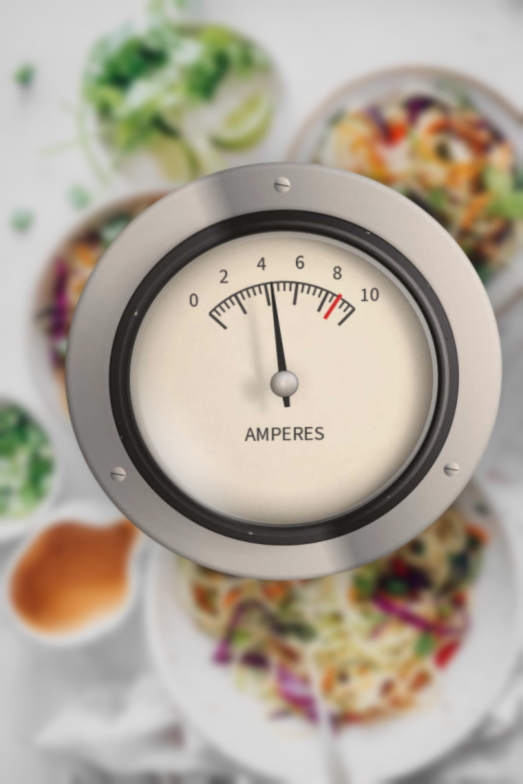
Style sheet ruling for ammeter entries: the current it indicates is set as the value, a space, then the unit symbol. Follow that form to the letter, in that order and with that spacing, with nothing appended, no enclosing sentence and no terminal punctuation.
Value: 4.4 A
